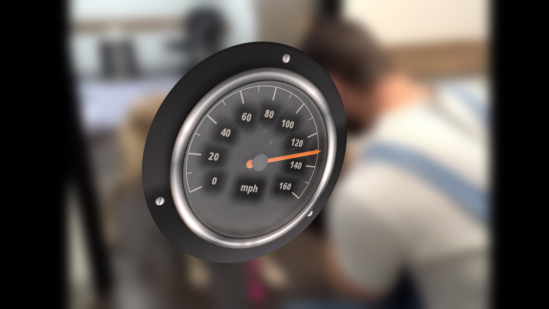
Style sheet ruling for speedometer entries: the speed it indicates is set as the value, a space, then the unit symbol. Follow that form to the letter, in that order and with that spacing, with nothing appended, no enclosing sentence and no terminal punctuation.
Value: 130 mph
